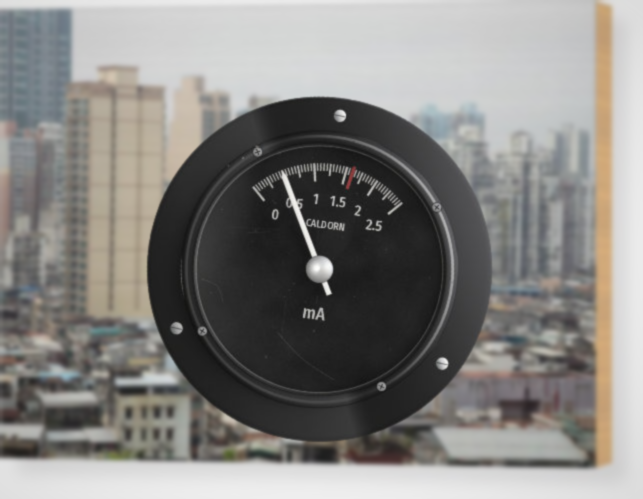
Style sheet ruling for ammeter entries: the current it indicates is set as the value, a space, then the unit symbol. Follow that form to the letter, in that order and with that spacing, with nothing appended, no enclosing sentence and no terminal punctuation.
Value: 0.5 mA
